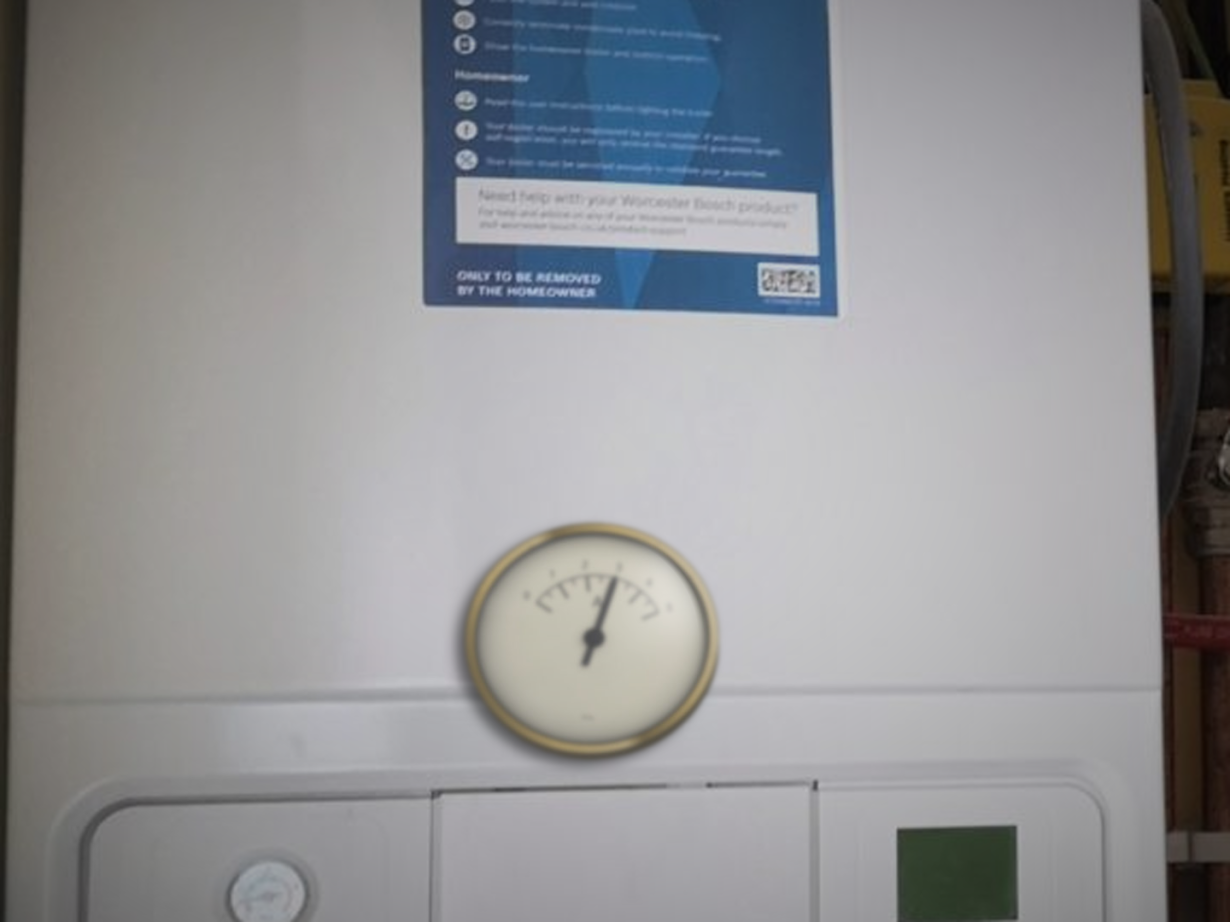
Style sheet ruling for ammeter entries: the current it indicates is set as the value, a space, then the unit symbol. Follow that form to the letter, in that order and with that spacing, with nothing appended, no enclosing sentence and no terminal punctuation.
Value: 3 A
